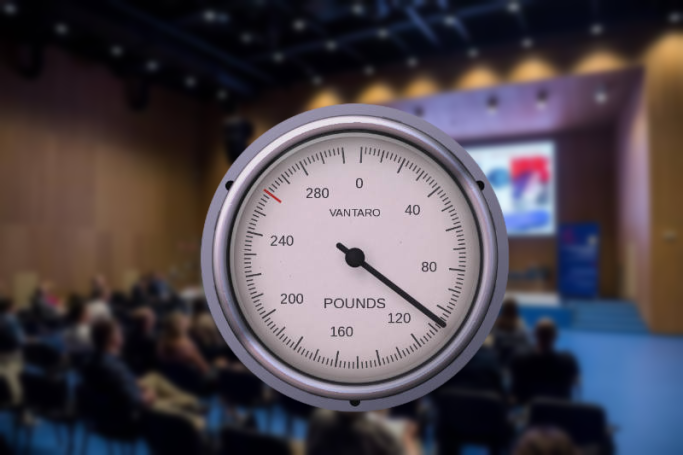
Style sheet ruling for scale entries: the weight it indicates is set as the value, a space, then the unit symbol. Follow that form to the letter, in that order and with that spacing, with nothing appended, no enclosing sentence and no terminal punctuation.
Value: 106 lb
